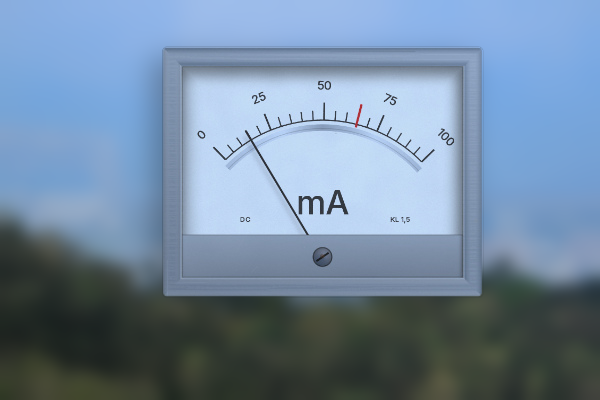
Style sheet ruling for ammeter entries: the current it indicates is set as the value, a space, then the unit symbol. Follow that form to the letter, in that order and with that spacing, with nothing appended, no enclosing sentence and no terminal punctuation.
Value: 15 mA
